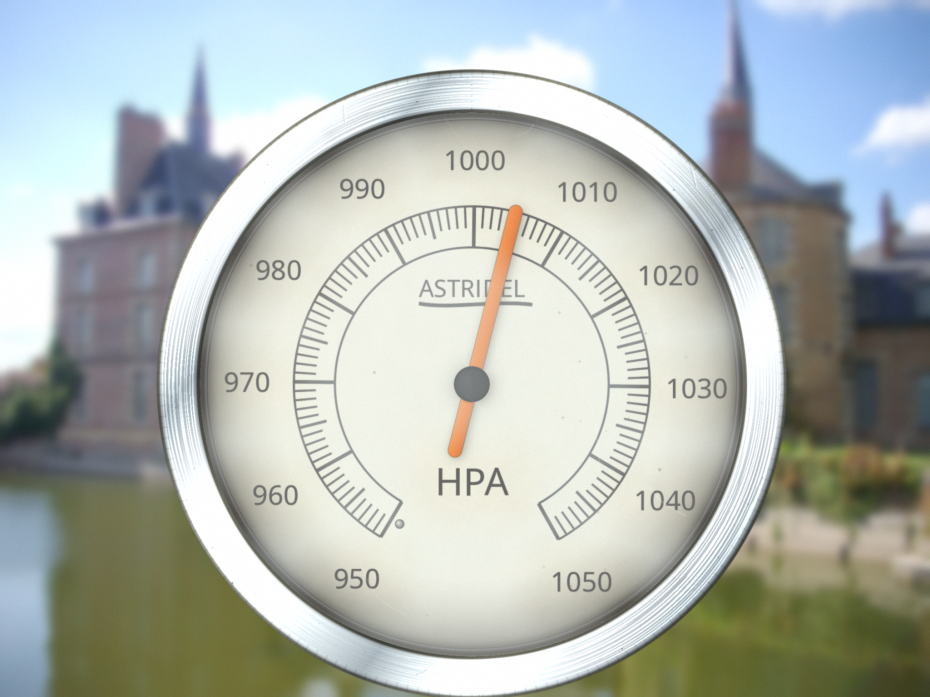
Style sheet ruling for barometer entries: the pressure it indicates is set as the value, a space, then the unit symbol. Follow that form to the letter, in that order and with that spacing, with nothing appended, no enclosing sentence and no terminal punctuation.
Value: 1004.5 hPa
